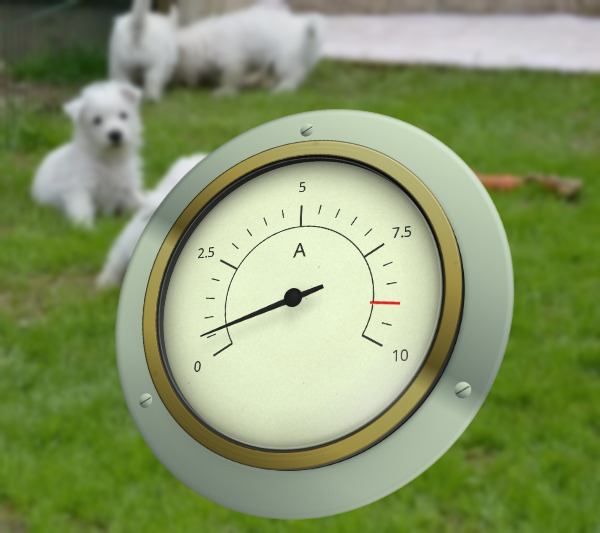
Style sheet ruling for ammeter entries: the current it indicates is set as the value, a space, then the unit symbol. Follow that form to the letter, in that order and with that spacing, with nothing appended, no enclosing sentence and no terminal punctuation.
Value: 0.5 A
